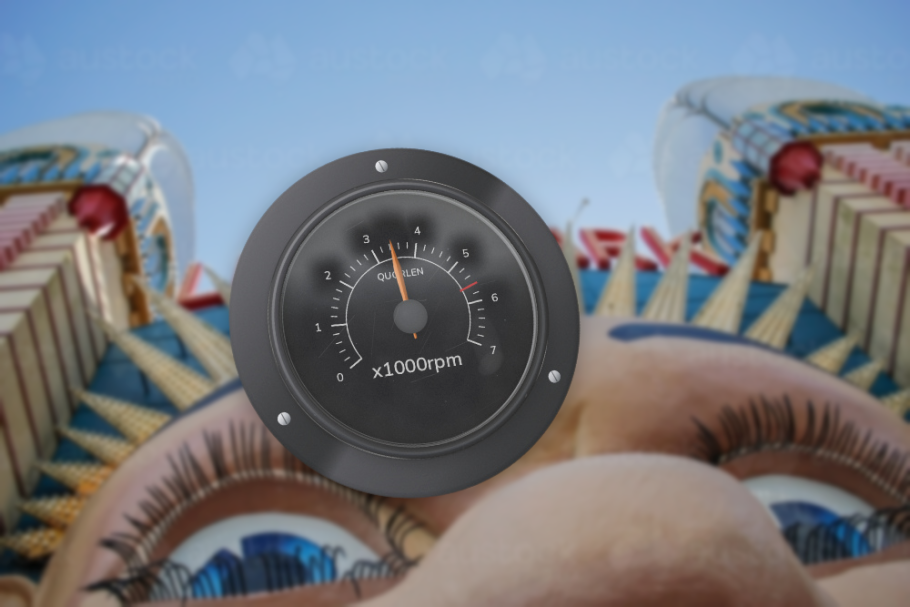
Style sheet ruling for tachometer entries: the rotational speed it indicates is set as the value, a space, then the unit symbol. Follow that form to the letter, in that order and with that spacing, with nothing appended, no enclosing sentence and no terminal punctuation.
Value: 3400 rpm
